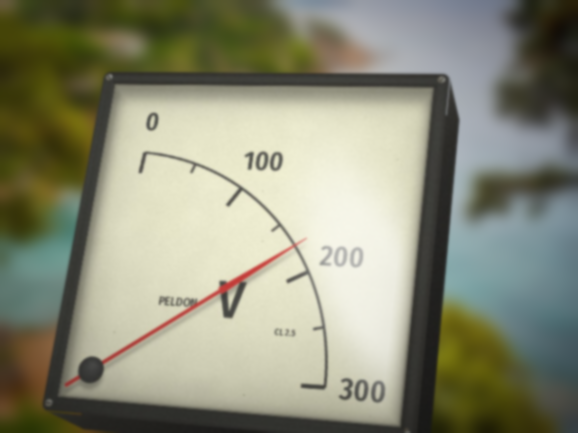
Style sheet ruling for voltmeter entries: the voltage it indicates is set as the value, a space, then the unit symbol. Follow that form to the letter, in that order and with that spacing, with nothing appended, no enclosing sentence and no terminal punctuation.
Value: 175 V
